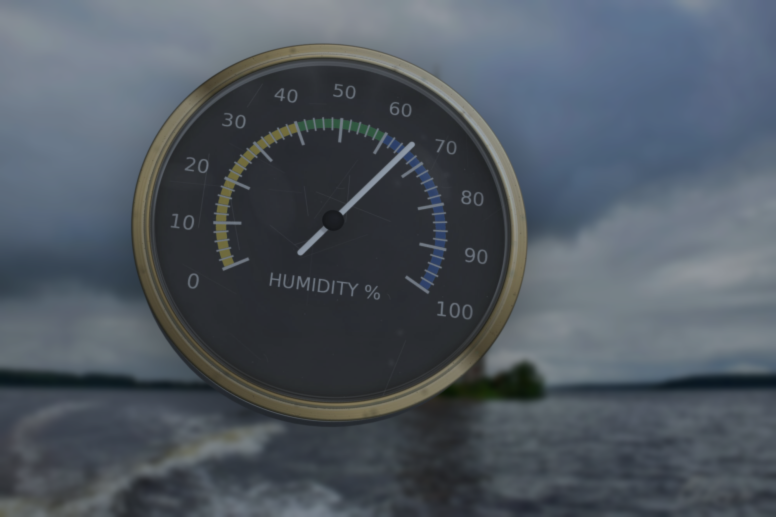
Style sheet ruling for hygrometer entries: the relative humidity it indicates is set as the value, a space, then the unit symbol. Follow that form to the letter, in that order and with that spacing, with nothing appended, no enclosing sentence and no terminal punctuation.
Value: 66 %
